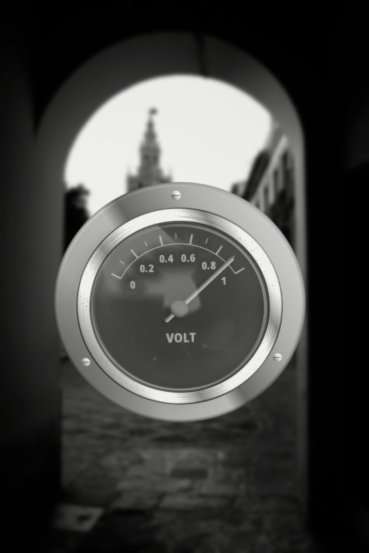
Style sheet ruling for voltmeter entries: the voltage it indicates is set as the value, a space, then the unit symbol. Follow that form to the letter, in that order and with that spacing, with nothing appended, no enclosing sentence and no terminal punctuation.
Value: 0.9 V
